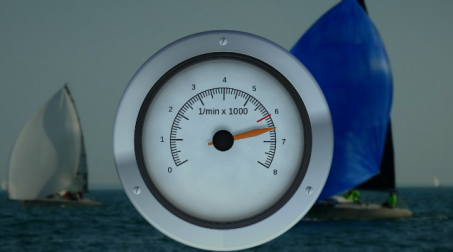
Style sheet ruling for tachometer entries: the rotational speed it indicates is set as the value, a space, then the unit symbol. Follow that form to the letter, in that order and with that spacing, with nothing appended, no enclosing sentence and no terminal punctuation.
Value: 6500 rpm
